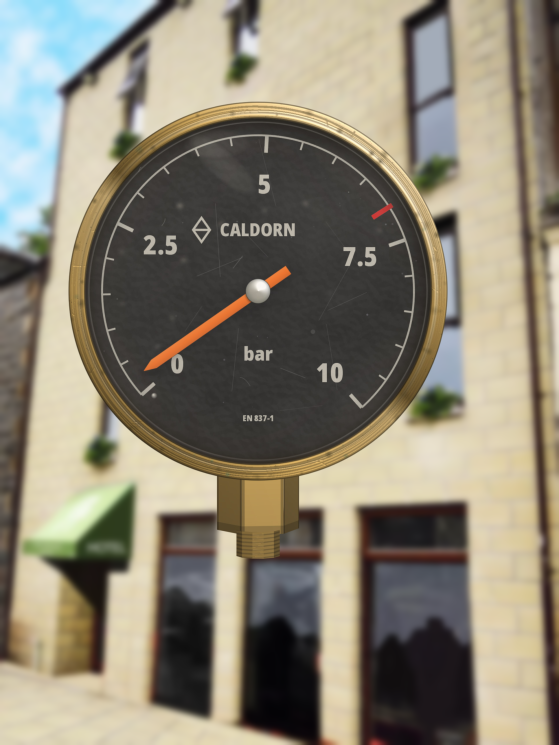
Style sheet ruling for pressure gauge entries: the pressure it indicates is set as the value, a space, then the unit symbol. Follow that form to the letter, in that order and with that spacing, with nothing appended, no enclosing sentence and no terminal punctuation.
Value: 0.25 bar
